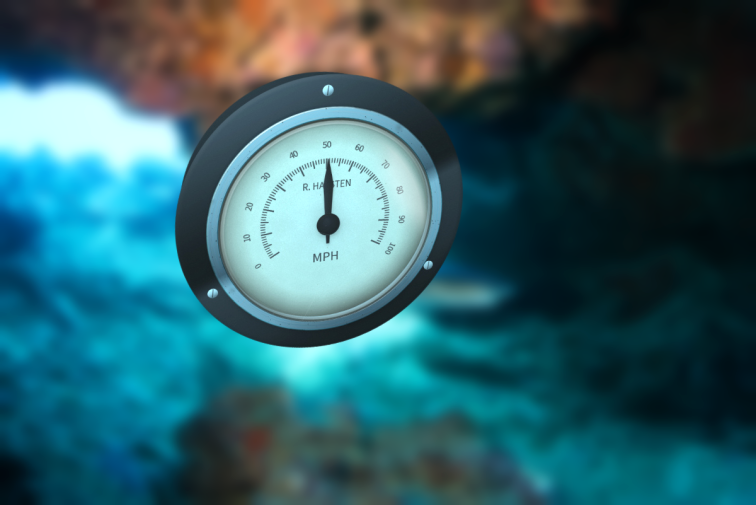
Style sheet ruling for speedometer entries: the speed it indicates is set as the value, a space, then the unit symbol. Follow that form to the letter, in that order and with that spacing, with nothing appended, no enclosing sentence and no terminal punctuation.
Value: 50 mph
